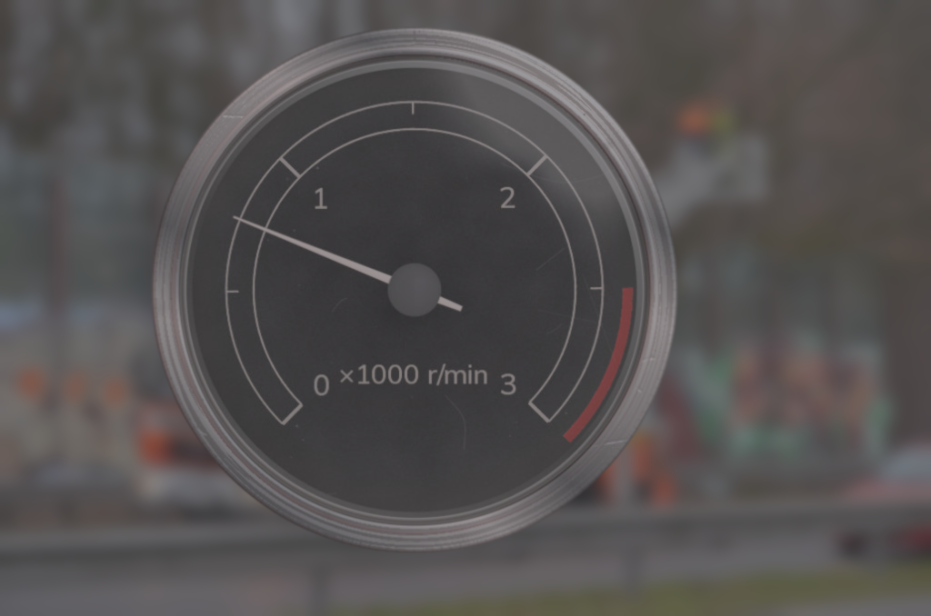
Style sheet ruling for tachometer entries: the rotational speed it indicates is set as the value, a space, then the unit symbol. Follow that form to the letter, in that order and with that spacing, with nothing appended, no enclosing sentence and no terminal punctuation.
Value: 750 rpm
